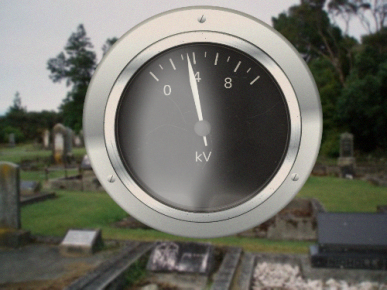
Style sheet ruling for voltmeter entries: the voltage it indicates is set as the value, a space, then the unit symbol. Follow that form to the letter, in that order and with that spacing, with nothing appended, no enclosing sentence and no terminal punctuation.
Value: 3.5 kV
